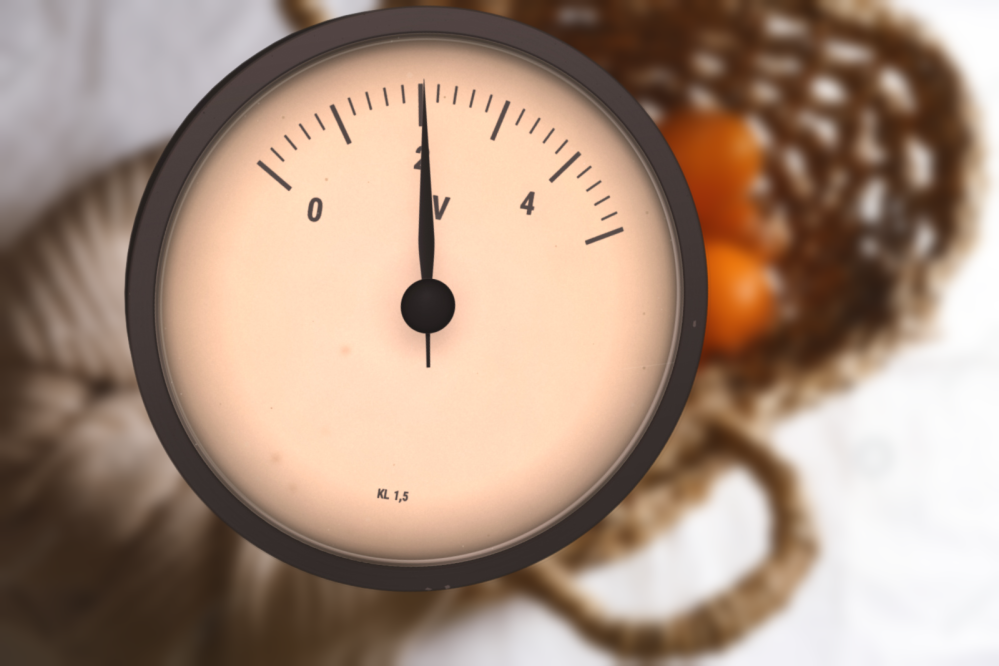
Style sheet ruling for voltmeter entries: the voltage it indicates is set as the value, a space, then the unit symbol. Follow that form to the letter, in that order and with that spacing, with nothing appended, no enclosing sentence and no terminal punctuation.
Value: 2 V
